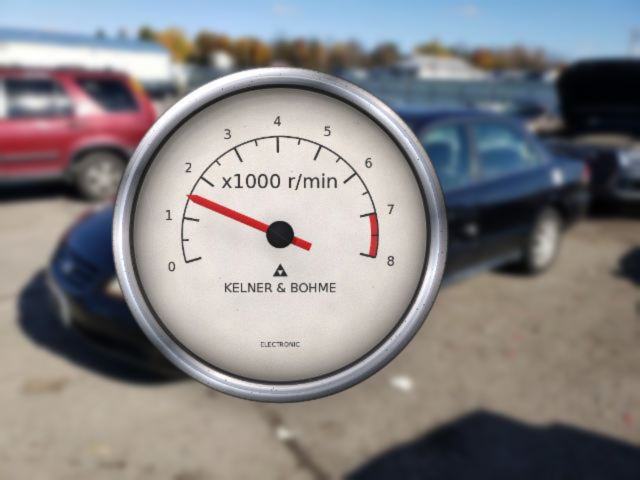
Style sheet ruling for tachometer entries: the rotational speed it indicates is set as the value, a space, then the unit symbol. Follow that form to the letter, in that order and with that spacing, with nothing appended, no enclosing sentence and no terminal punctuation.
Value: 1500 rpm
